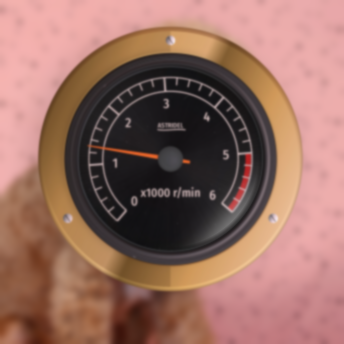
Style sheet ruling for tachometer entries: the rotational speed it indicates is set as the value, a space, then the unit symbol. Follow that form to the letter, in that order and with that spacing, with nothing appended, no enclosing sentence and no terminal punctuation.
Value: 1300 rpm
